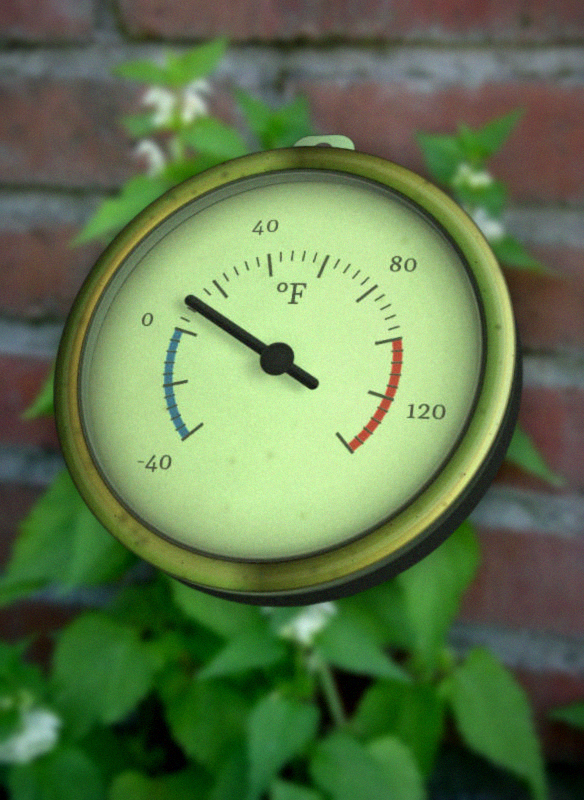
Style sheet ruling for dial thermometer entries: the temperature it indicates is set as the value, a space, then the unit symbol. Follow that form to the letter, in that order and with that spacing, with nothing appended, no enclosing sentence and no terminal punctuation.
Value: 10 °F
